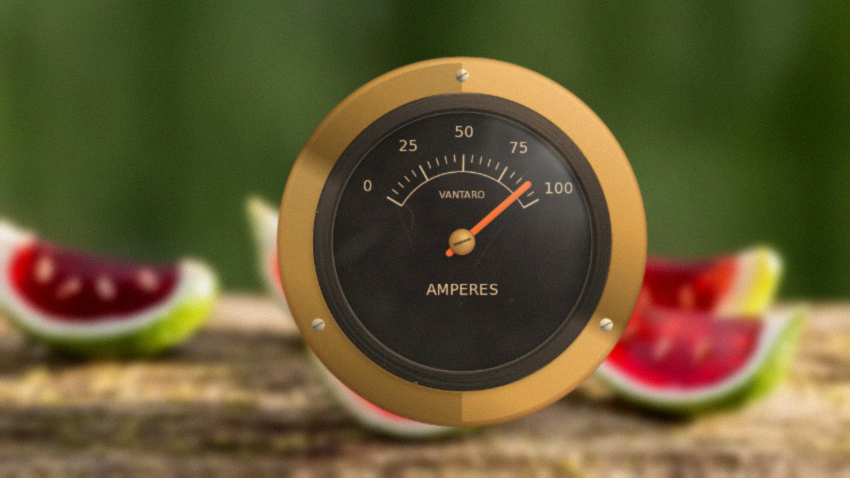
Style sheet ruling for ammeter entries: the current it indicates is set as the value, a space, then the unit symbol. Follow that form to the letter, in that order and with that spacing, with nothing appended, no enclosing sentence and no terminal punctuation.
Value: 90 A
